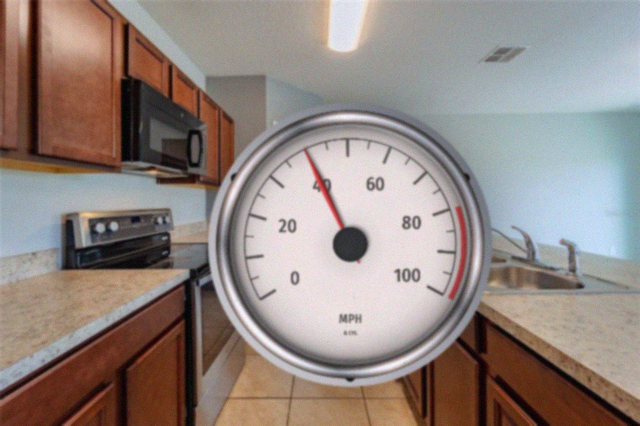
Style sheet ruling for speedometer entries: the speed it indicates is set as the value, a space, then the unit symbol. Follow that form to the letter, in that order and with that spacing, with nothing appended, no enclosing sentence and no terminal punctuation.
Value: 40 mph
